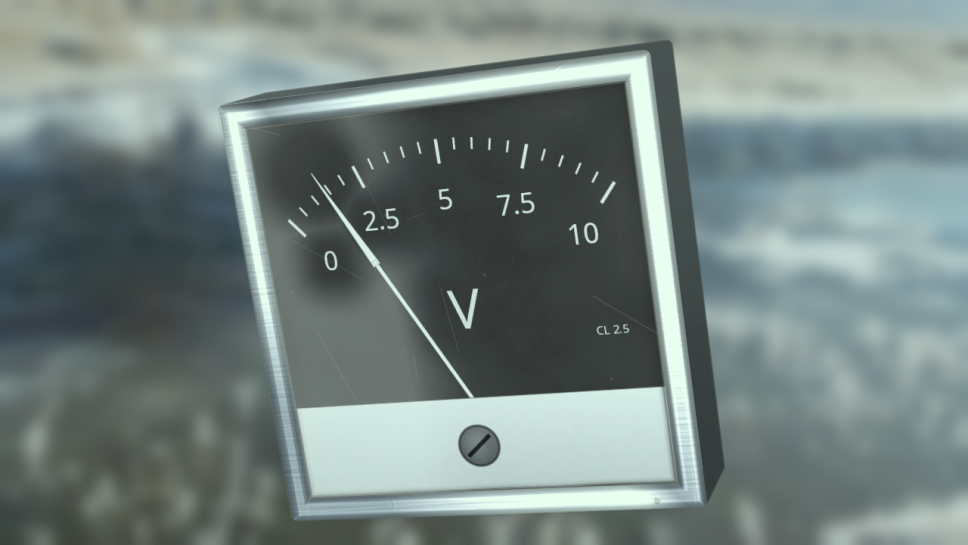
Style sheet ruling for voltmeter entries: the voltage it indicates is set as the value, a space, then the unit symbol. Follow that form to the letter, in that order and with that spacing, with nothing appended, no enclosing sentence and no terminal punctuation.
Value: 1.5 V
